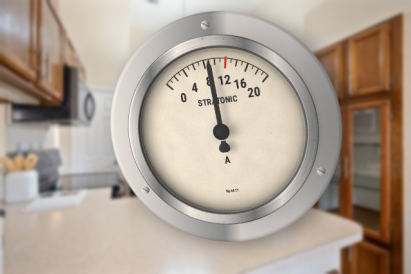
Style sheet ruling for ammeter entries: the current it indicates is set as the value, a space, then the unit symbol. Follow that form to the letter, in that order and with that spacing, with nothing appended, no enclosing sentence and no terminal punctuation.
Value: 9 A
